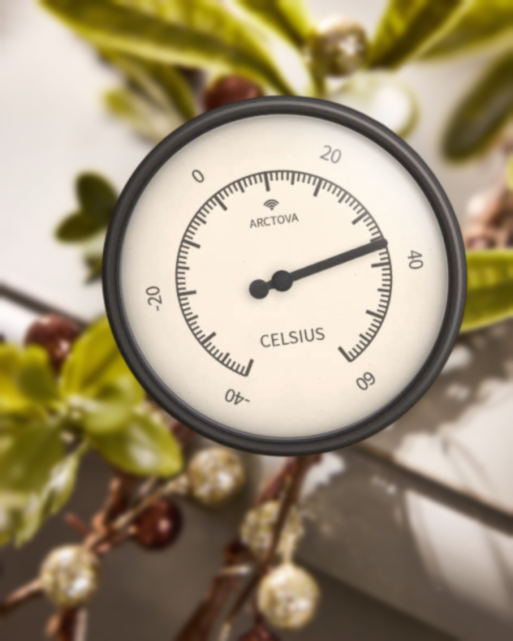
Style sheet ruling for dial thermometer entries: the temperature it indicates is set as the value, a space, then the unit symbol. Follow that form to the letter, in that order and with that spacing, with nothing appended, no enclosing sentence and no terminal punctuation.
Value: 36 °C
